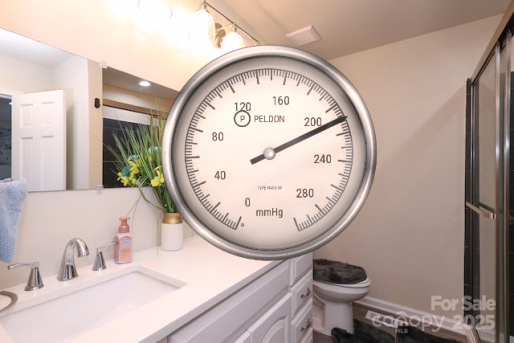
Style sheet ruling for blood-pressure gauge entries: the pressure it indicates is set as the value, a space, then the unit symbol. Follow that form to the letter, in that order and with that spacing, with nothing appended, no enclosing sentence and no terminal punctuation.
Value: 210 mmHg
